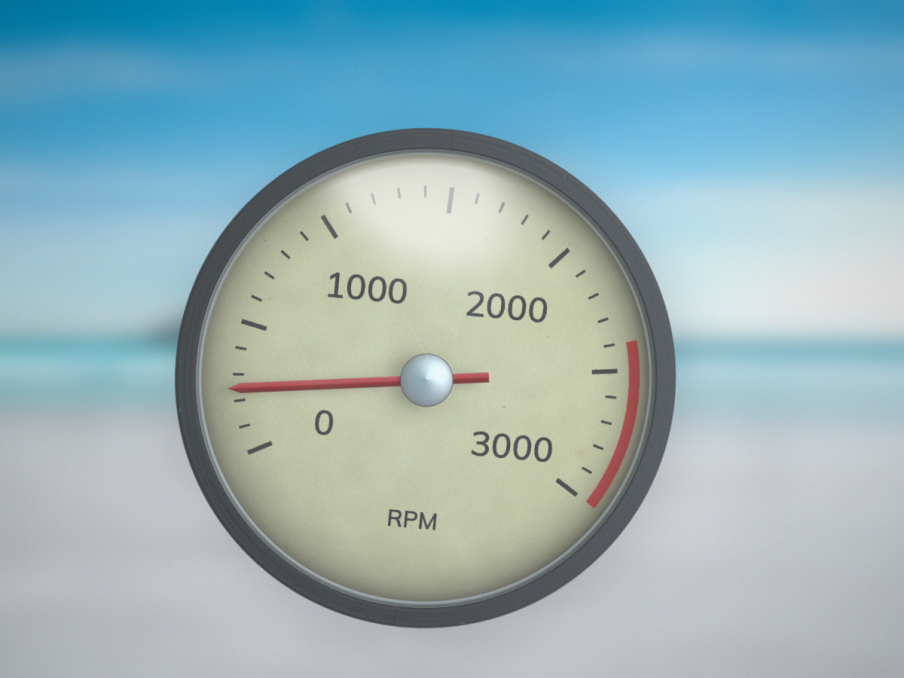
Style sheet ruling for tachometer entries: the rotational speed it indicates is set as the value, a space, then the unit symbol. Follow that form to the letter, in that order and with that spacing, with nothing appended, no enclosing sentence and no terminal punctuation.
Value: 250 rpm
